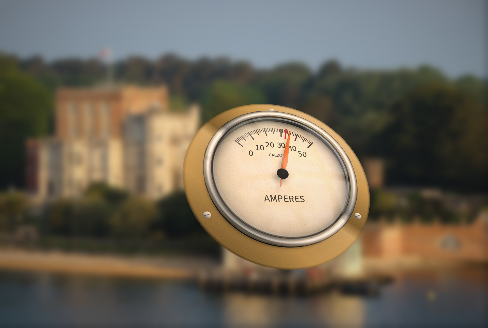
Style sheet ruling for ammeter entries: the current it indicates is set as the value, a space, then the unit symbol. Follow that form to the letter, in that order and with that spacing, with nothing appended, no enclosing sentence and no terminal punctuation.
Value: 35 A
